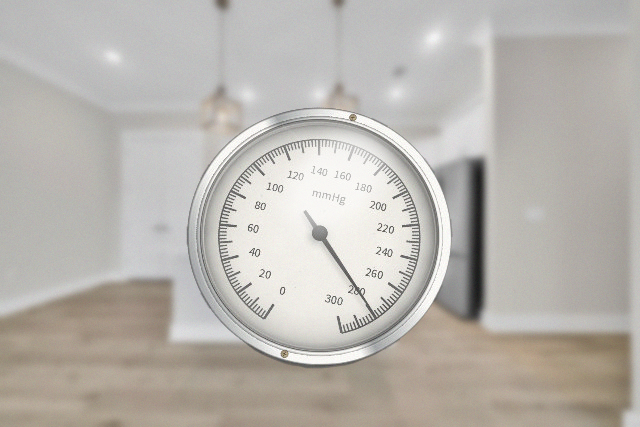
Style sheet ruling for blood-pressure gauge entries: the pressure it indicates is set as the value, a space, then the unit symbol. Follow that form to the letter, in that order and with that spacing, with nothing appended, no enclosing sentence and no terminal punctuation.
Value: 280 mmHg
